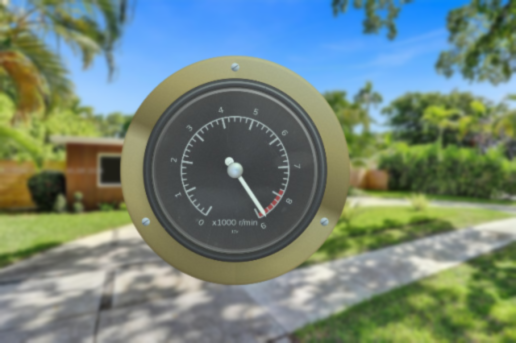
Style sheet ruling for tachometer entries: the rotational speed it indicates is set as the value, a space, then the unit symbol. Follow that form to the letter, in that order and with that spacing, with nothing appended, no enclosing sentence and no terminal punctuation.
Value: 8800 rpm
